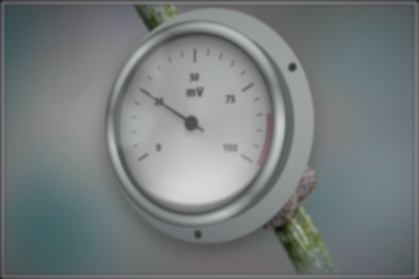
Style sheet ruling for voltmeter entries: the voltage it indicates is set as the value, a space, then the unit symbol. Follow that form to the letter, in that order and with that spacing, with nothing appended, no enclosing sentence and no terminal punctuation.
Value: 25 mV
